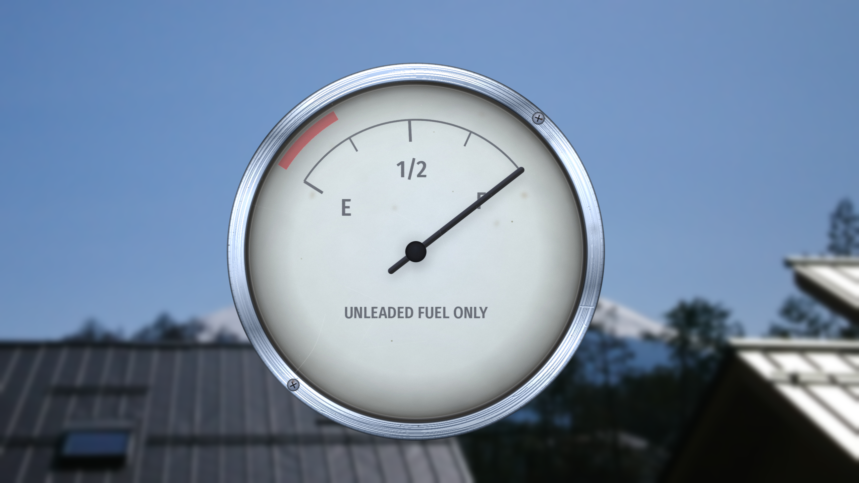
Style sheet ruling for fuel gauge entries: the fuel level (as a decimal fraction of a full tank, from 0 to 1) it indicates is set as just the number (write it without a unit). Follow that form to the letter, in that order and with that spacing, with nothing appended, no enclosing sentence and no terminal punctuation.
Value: 1
